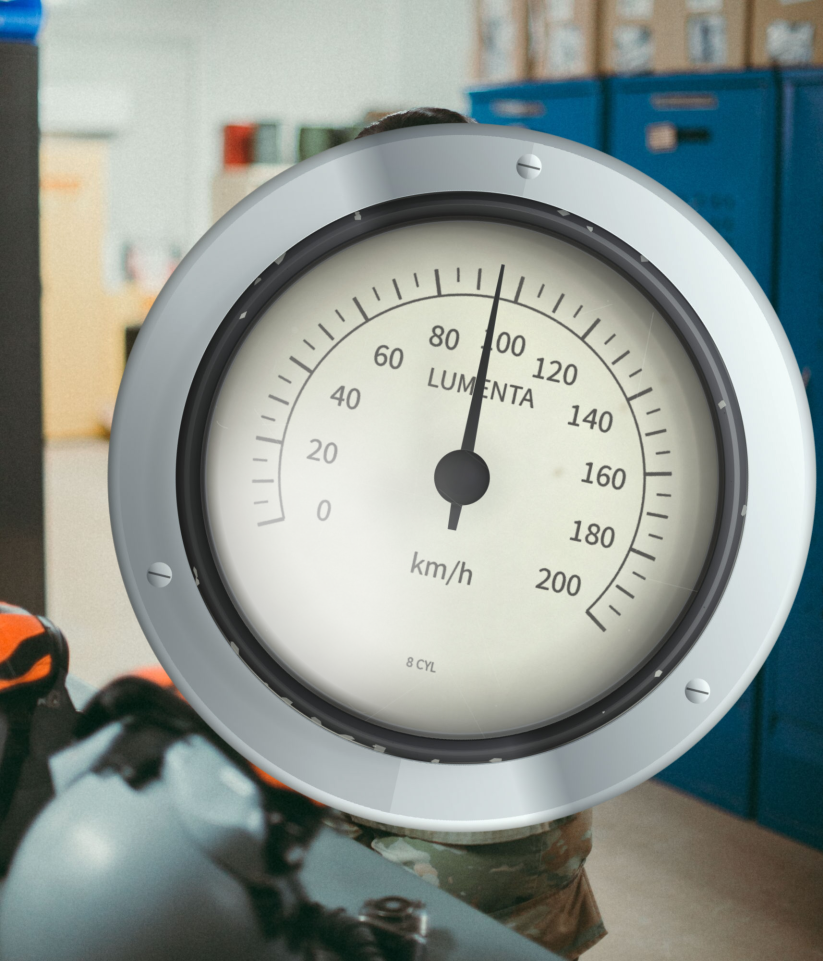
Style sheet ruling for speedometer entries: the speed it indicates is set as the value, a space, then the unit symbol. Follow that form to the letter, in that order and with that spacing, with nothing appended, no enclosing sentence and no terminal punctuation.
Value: 95 km/h
